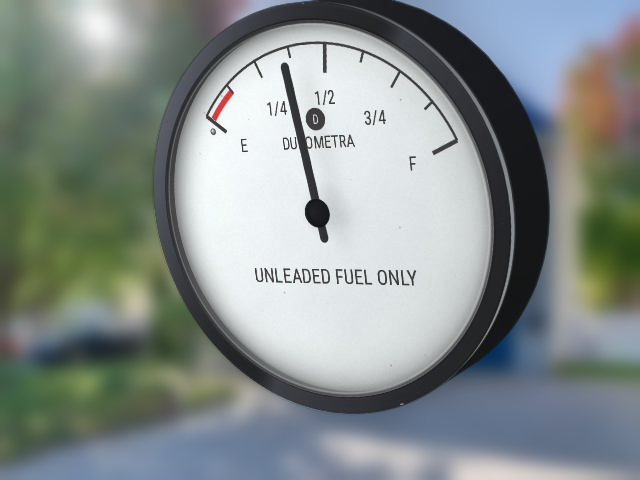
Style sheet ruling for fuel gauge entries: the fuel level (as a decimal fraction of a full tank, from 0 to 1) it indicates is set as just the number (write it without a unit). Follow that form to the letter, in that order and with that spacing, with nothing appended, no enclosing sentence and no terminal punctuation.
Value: 0.375
